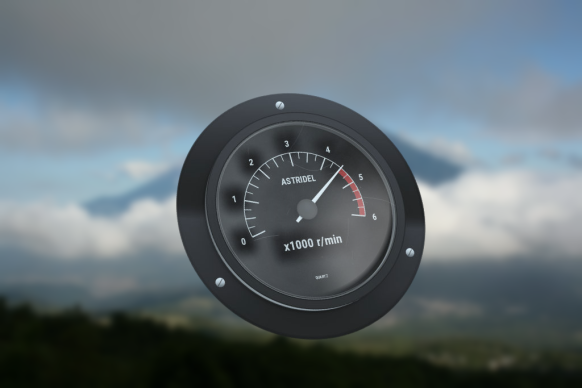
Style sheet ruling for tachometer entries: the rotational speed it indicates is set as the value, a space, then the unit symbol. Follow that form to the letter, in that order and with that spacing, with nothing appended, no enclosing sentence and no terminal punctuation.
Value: 4500 rpm
